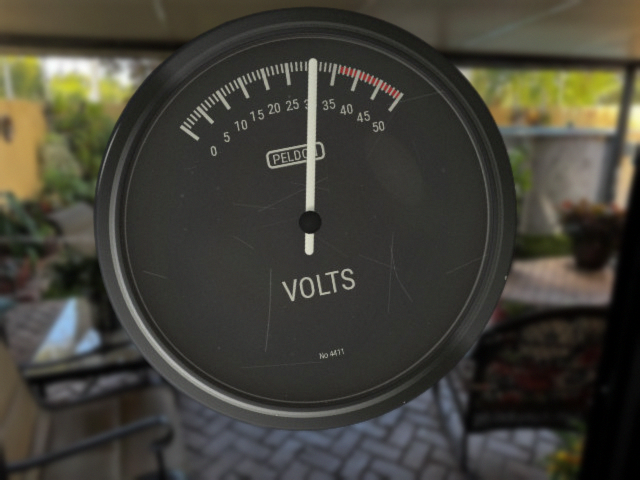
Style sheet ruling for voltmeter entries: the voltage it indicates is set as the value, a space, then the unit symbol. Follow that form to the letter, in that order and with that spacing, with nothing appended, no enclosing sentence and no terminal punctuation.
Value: 30 V
